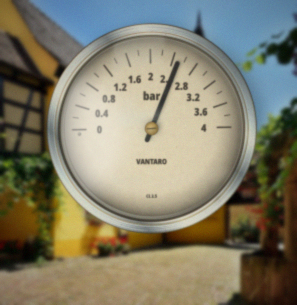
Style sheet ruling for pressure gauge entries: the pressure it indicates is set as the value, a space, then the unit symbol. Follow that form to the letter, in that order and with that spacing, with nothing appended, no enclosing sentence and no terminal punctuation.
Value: 2.5 bar
